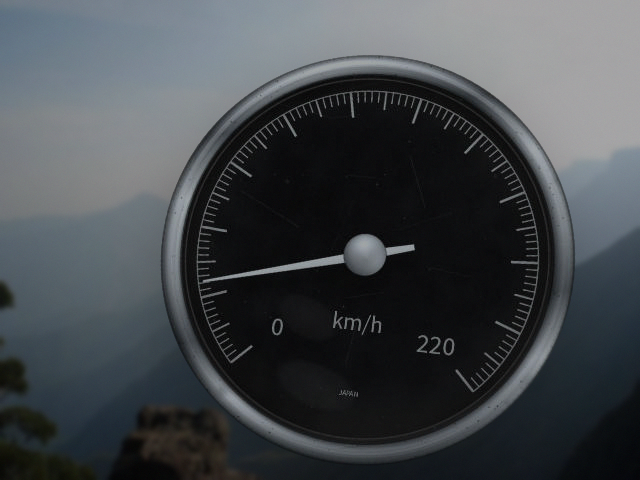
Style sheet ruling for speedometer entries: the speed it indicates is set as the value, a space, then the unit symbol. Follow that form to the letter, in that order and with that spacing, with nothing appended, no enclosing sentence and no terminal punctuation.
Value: 24 km/h
